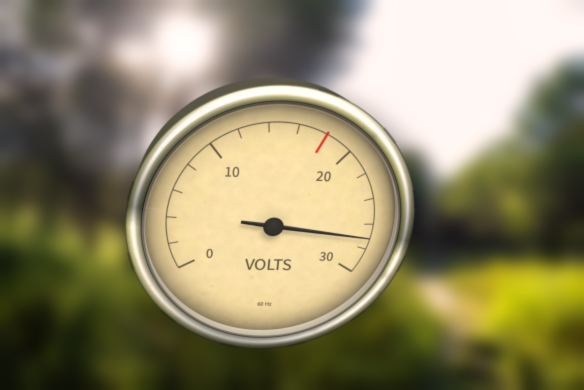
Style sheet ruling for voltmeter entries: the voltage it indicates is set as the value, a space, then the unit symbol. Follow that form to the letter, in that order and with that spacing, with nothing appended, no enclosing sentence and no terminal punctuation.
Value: 27 V
